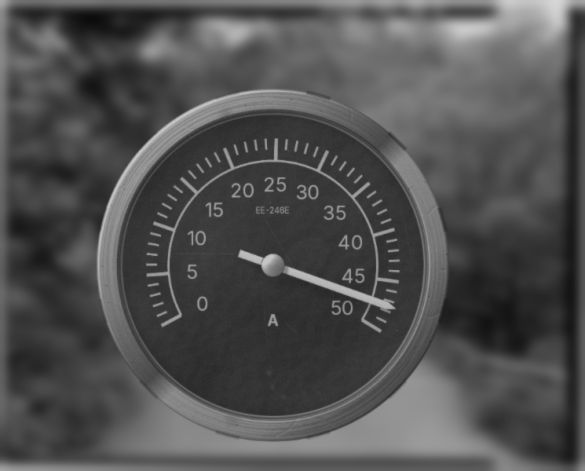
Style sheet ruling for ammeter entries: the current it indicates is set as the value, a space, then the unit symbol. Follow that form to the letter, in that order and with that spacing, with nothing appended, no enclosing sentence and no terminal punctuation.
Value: 47.5 A
